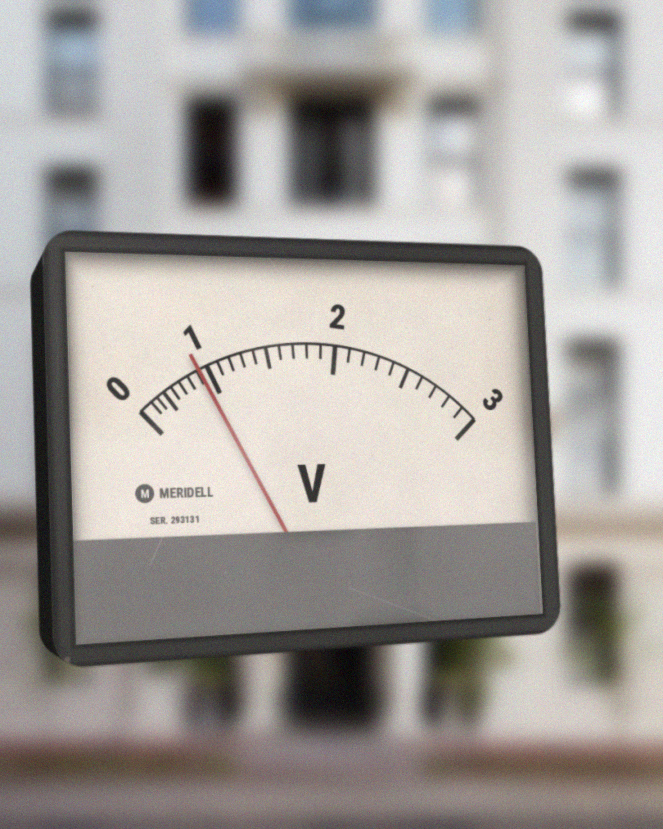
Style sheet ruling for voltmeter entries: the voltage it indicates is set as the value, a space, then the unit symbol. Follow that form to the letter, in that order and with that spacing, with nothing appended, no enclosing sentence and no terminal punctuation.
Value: 0.9 V
